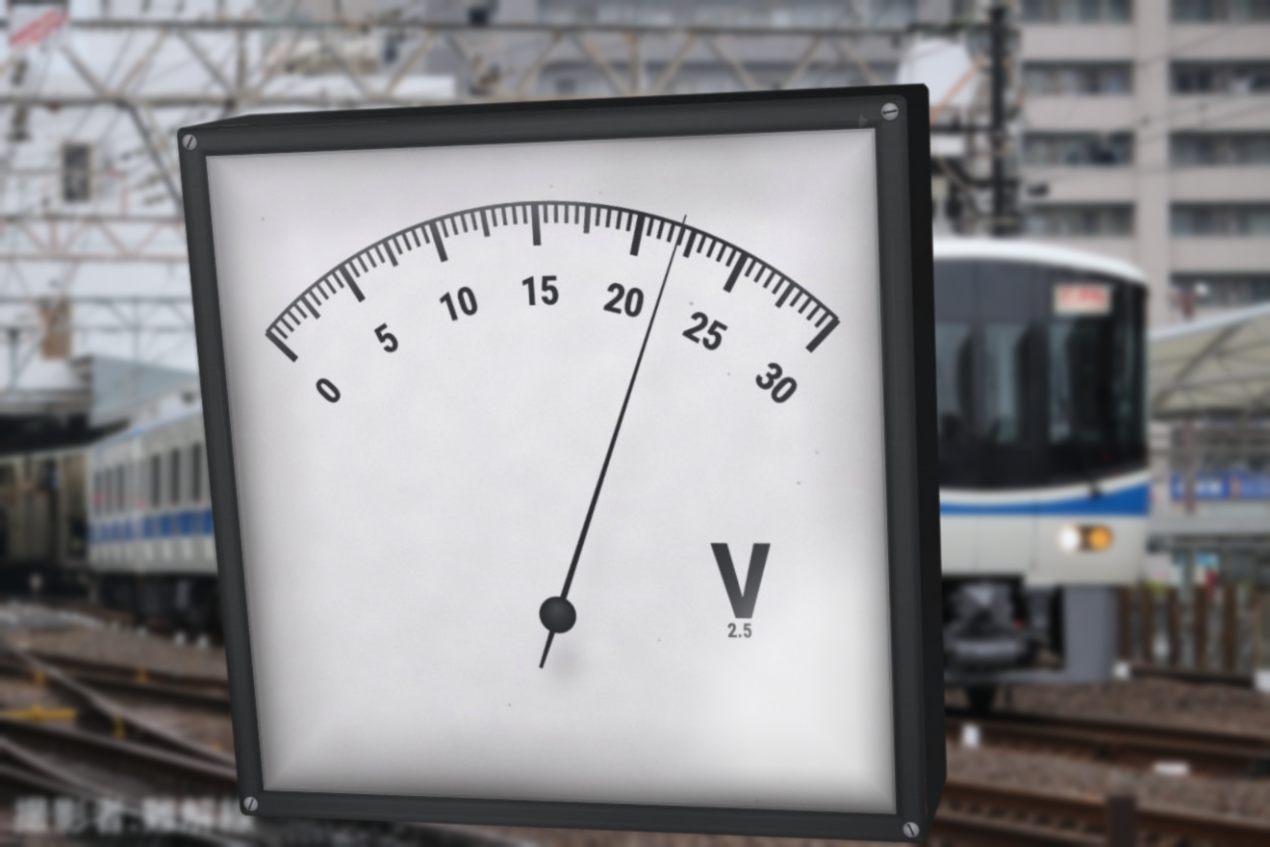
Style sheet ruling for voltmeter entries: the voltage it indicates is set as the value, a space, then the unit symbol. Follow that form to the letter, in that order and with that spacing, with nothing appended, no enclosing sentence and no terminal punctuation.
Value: 22 V
